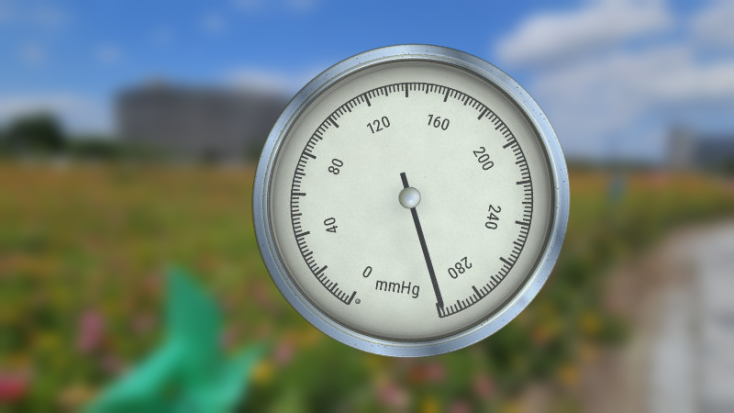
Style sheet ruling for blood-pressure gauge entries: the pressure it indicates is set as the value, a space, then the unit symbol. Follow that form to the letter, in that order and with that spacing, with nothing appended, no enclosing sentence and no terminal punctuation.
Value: 298 mmHg
